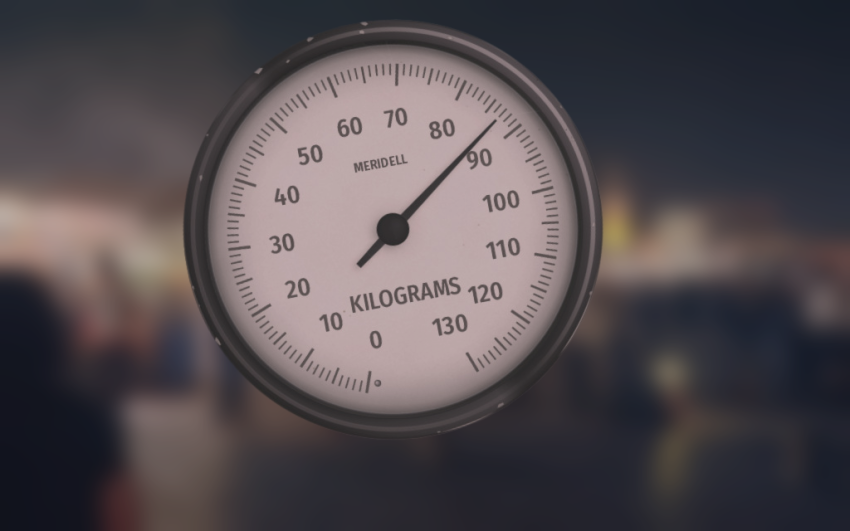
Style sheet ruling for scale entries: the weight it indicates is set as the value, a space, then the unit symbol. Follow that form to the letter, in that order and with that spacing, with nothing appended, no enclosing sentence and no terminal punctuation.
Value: 87 kg
